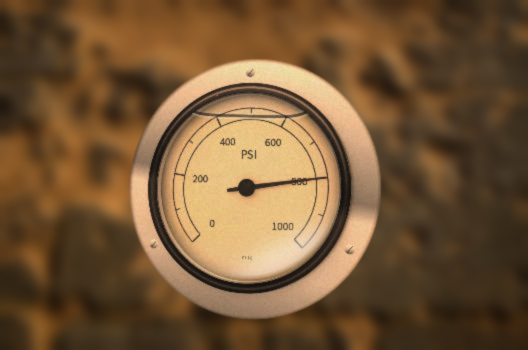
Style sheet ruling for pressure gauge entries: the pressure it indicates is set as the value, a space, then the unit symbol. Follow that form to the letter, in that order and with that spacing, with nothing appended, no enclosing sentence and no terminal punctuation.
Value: 800 psi
